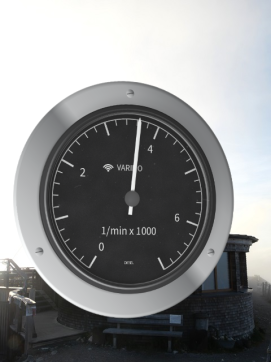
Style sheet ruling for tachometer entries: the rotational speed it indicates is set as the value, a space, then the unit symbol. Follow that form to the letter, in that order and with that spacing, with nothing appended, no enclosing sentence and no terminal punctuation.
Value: 3600 rpm
